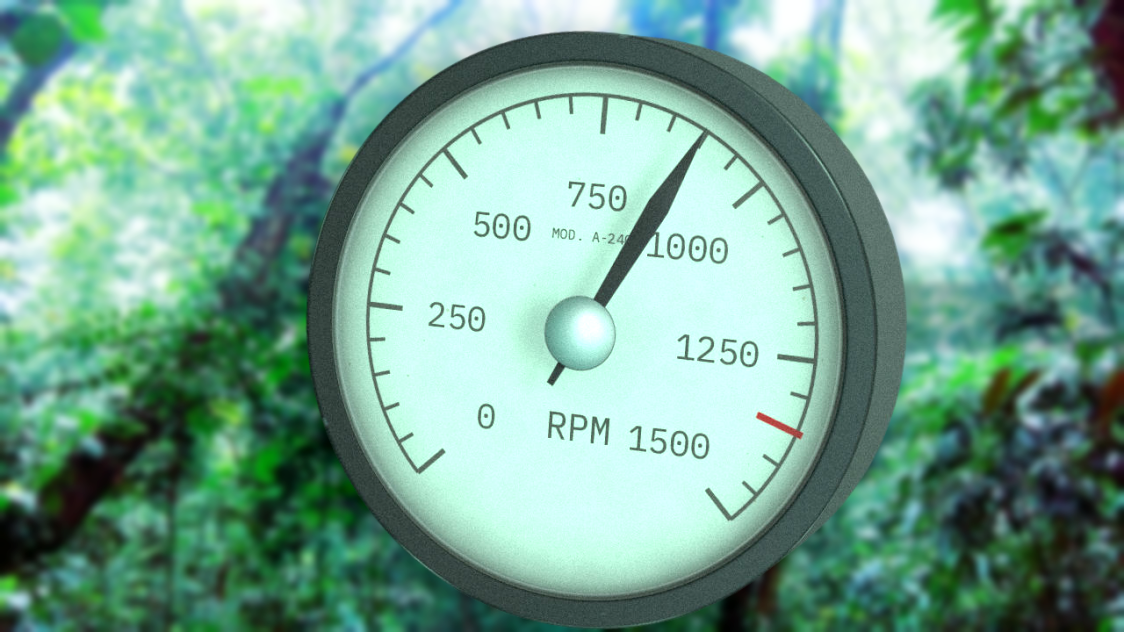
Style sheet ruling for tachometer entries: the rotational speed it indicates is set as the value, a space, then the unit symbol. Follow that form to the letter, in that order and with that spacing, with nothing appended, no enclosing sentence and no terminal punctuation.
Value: 900 rpm
